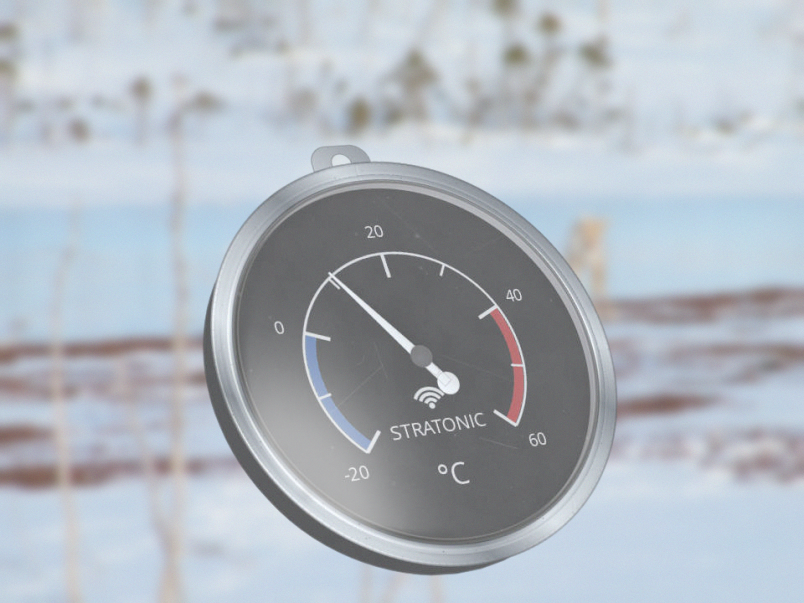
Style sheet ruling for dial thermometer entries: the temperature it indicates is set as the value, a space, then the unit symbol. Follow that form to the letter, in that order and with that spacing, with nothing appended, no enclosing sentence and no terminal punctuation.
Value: 10 °C
